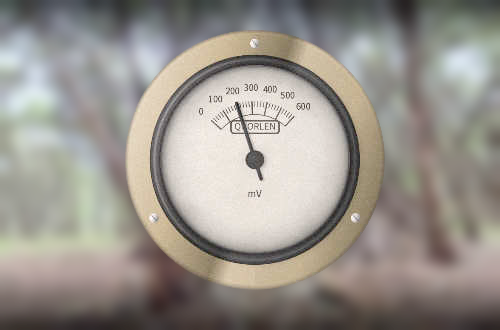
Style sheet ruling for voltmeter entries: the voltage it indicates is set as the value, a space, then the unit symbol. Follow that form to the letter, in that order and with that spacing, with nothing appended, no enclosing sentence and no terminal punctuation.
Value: 200 mV
